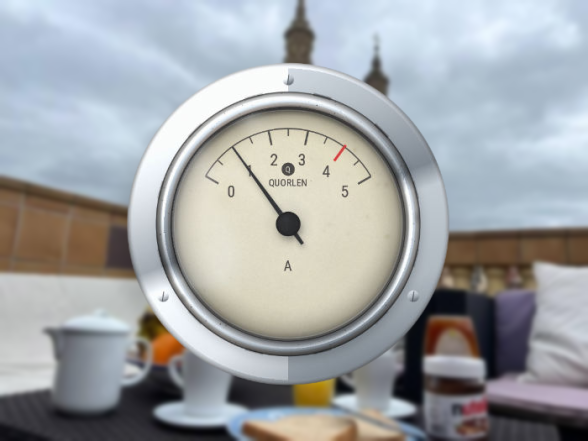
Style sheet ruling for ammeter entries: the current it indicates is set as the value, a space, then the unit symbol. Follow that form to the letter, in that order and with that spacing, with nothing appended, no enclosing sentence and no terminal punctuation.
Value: 1 A
